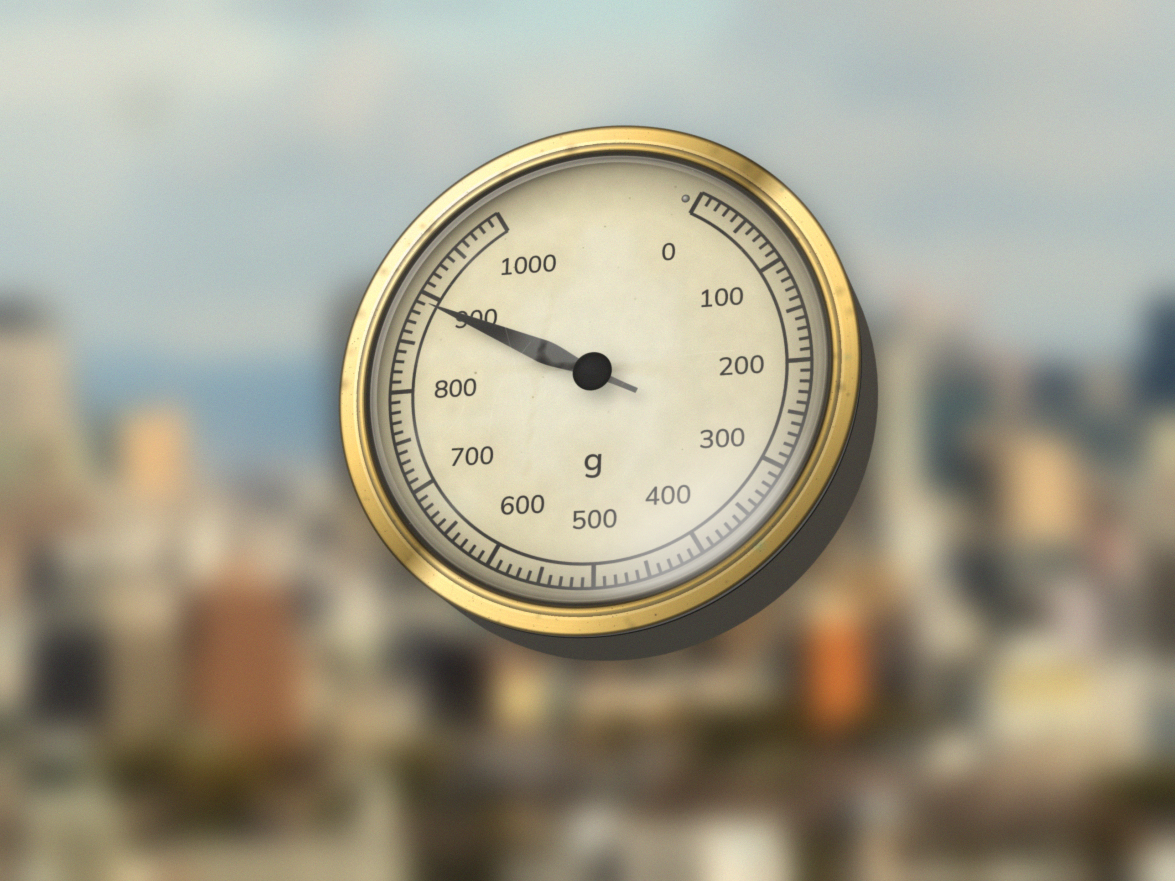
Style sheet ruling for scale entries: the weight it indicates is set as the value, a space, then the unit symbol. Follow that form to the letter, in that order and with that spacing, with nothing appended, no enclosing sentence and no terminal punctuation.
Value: 890 g
